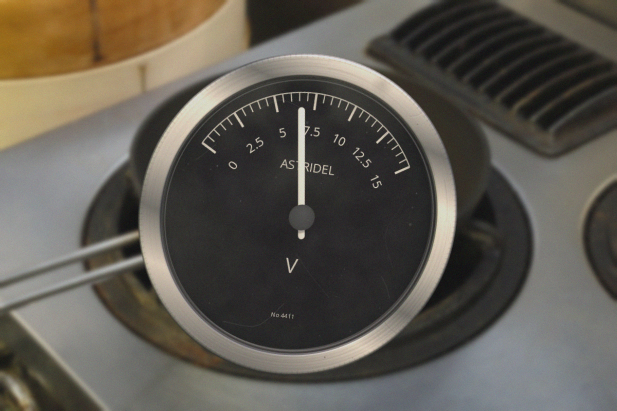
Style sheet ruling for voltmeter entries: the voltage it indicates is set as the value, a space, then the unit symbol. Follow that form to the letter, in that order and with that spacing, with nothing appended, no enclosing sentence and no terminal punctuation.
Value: 6.5 V
